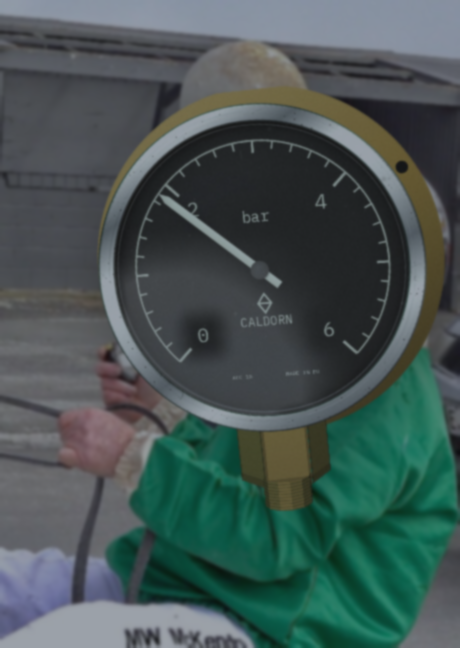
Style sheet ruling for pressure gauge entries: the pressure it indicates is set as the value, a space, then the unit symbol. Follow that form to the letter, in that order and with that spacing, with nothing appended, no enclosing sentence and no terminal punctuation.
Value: 1.9 bar
